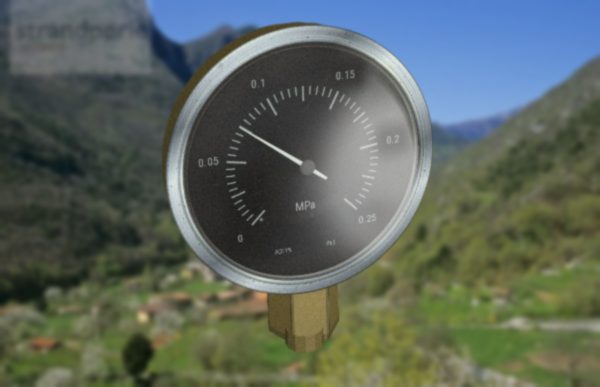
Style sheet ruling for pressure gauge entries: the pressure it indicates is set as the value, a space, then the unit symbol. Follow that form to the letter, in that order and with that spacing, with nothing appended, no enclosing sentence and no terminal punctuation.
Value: 0.075 MPa
